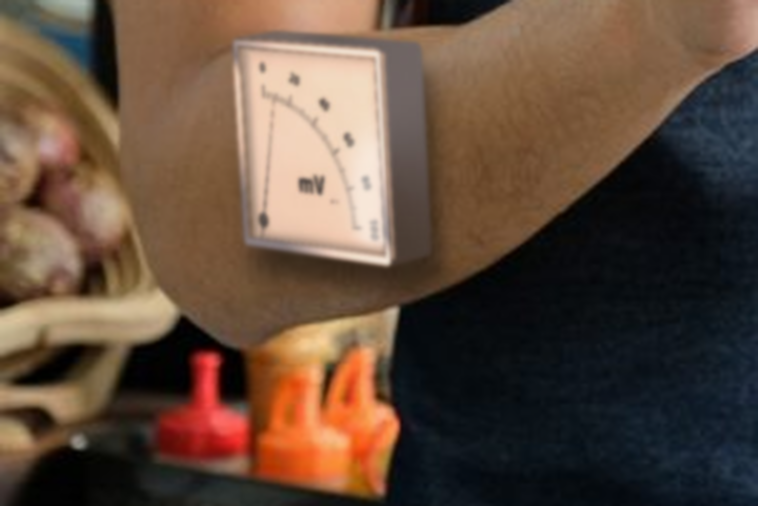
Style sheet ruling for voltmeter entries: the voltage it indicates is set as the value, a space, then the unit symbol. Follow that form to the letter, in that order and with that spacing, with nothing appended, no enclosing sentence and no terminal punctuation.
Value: 10 mV
